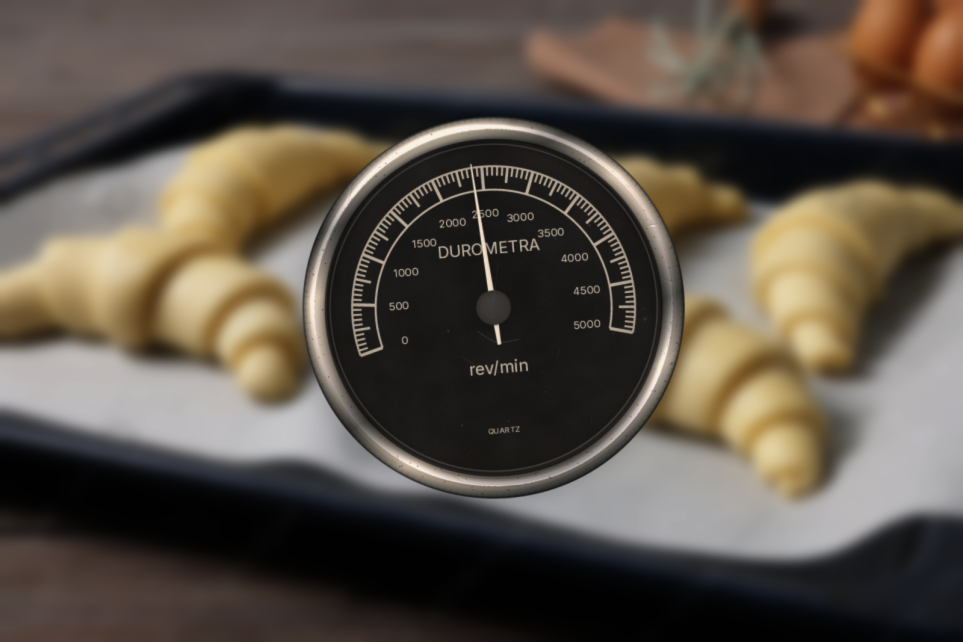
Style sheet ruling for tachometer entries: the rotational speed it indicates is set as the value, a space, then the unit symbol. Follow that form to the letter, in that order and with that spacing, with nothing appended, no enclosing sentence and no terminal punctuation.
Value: 2400 rpm
